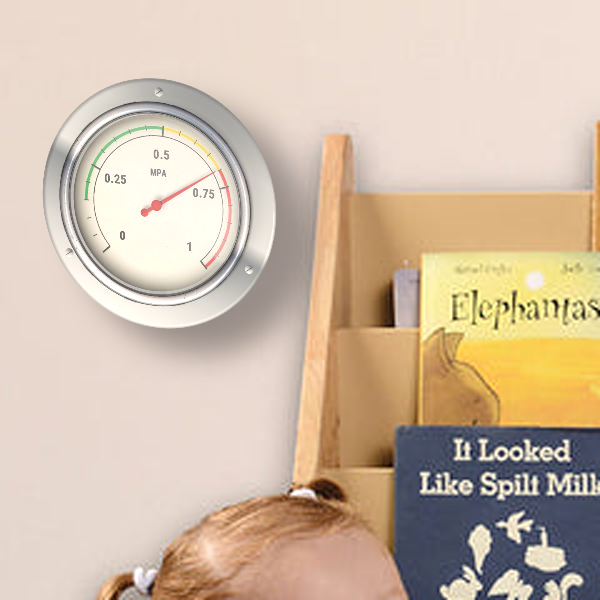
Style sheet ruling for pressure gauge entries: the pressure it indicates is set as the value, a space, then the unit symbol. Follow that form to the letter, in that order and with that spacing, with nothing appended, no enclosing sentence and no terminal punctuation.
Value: 0.7 MPa
